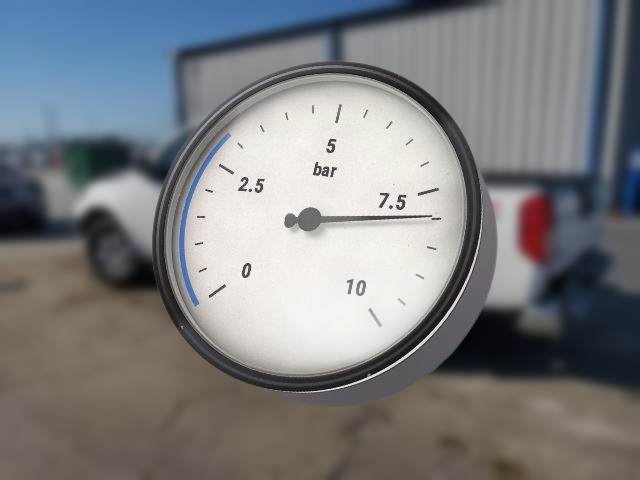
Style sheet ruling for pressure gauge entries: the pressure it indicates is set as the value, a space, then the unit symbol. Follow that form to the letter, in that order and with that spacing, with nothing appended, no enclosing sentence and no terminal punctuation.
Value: 8 bar
